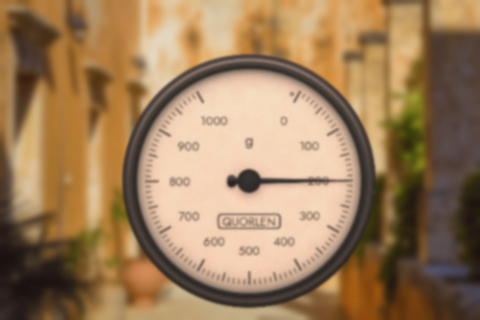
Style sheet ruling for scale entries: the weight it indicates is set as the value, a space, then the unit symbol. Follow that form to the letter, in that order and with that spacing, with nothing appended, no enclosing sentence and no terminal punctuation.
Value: 200 g
